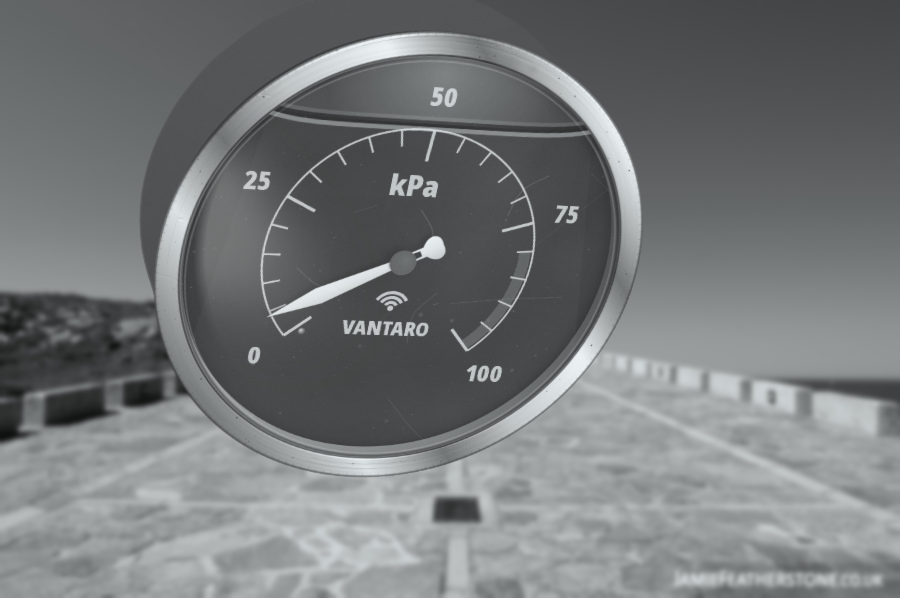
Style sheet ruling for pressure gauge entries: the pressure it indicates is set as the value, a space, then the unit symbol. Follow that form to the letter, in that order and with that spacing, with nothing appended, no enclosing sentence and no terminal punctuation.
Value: 5 kPa
